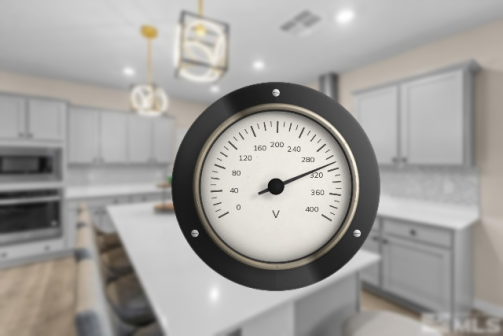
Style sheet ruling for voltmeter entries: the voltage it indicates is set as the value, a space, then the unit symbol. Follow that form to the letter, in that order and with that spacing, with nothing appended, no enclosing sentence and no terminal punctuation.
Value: 310 V
